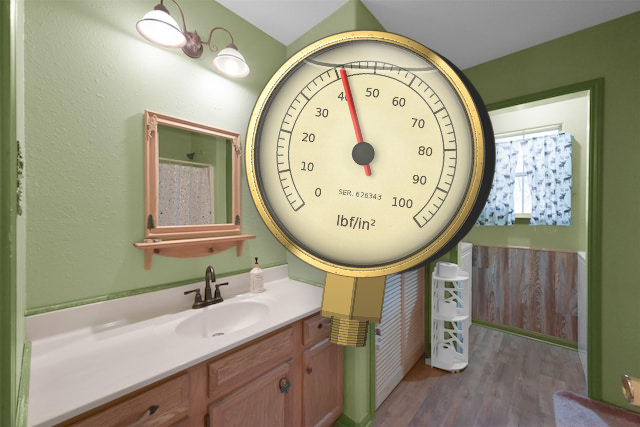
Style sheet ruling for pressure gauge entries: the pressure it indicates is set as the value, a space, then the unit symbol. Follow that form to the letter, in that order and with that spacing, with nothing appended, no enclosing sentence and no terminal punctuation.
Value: 42 psi
